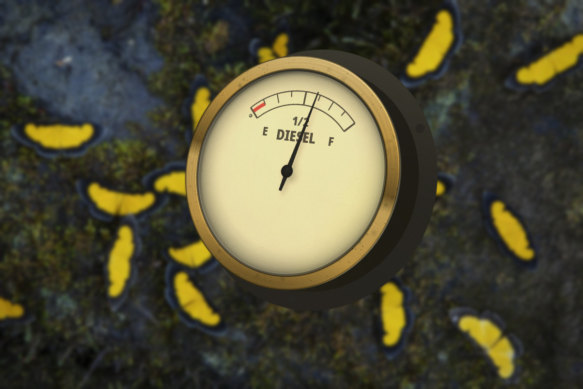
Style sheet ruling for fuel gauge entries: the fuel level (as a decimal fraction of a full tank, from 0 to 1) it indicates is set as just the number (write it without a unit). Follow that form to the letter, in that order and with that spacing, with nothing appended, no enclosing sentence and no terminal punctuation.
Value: 0.625
